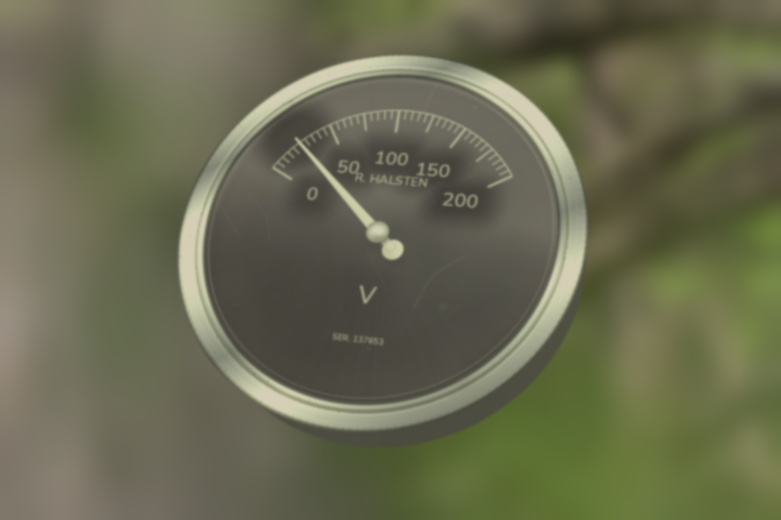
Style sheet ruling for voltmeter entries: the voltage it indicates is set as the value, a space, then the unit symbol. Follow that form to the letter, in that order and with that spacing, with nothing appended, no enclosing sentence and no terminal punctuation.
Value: 25 V
